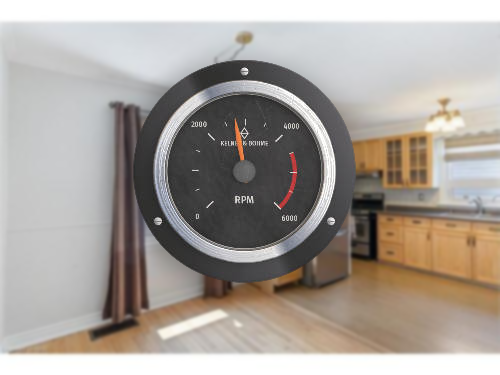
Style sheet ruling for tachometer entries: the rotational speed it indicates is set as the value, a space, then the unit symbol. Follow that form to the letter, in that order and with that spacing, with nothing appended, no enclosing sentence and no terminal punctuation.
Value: 2750 rpm
